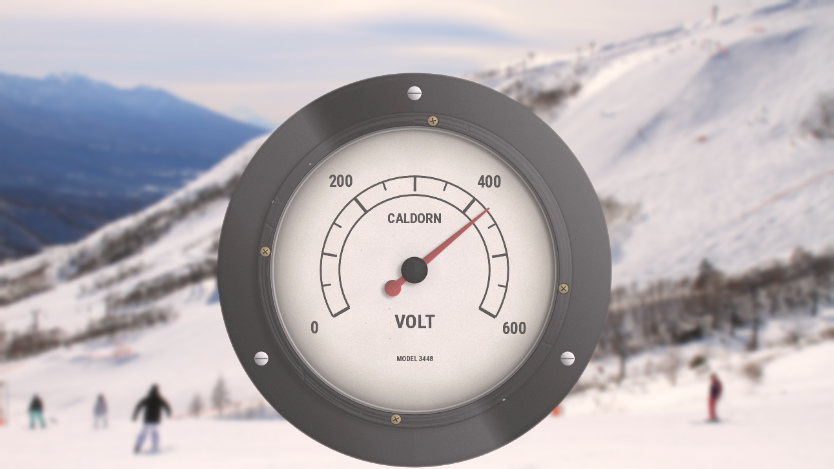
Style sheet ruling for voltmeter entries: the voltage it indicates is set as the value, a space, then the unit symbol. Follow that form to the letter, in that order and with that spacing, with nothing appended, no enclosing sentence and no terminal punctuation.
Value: 425 V
